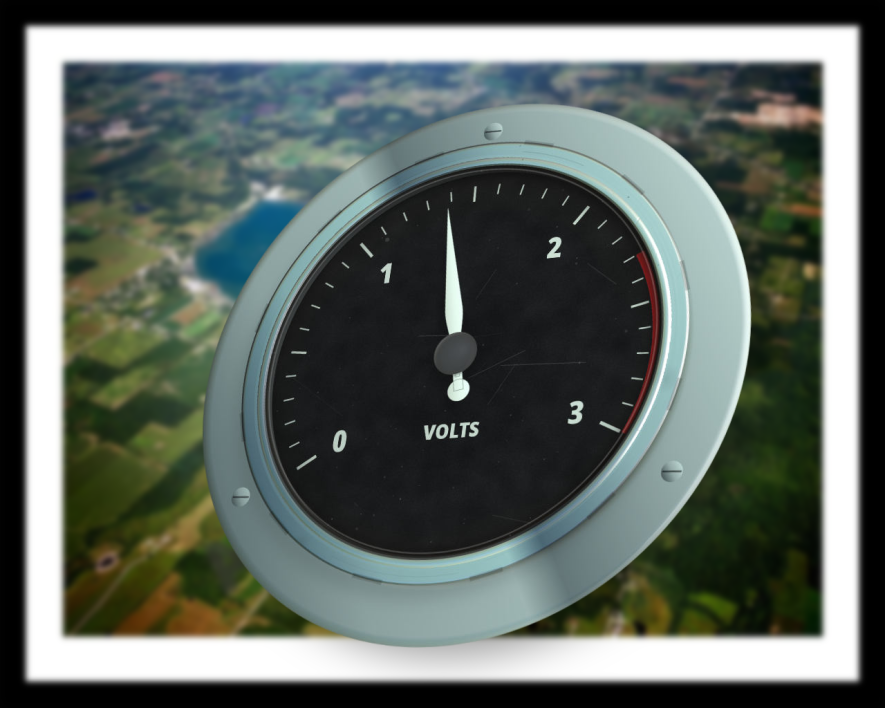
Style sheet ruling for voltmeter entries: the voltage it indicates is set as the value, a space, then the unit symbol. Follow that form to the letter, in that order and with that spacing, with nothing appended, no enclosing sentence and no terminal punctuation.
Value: 1.4 V
